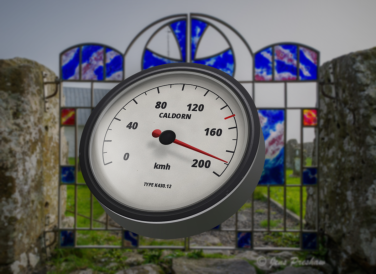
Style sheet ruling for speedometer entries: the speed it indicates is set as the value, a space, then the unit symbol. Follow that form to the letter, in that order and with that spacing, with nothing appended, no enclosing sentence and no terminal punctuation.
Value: 190 km/h
